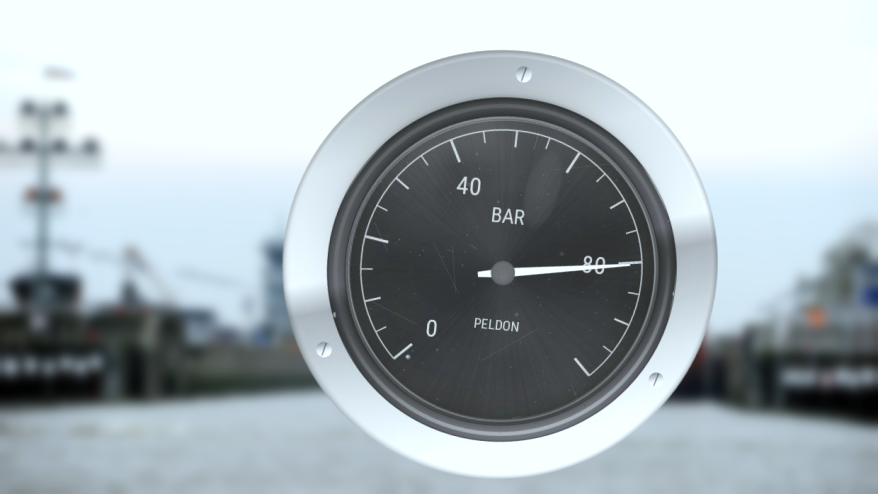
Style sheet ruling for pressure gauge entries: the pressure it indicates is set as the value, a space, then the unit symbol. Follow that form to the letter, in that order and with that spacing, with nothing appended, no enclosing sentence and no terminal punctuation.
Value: 80 bar
